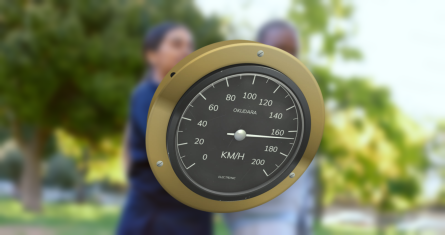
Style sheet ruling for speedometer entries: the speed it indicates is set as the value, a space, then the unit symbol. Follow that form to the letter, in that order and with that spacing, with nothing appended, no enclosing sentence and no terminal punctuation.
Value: 165 km/h
